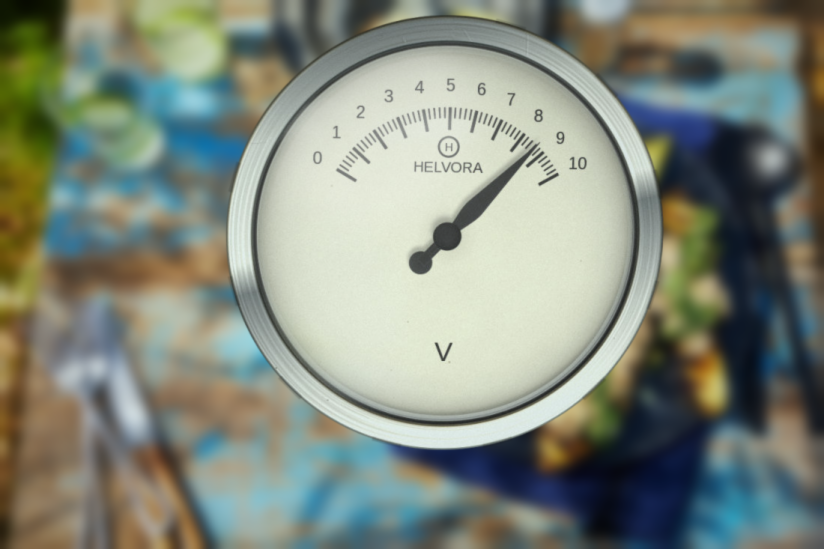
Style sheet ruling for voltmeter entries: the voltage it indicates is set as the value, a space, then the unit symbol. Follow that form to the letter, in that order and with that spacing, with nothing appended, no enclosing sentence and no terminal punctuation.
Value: 8.6 V
